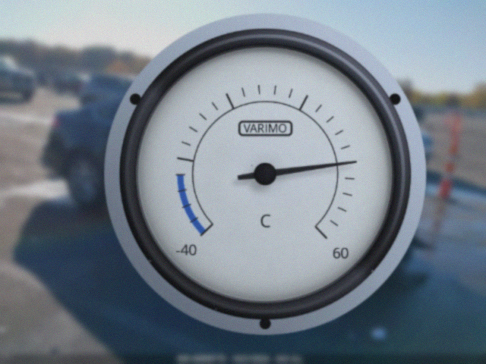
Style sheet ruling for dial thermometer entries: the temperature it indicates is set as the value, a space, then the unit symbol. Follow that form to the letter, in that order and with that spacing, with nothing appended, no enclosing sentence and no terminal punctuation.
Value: 40 °C
